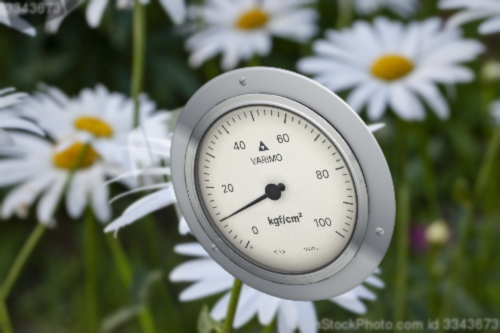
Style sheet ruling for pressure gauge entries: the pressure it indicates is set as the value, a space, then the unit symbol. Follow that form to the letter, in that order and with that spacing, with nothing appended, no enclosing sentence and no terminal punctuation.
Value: 10 kg/cm²
